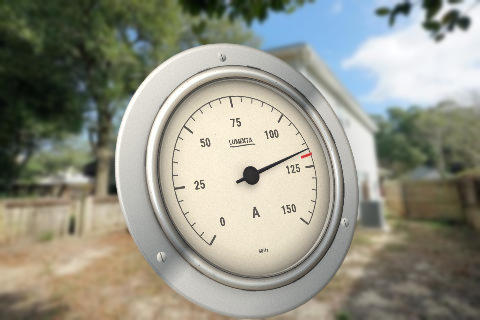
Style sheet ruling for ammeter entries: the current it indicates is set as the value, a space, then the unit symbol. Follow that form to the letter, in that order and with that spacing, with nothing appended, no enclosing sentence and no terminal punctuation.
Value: 117.5 A
